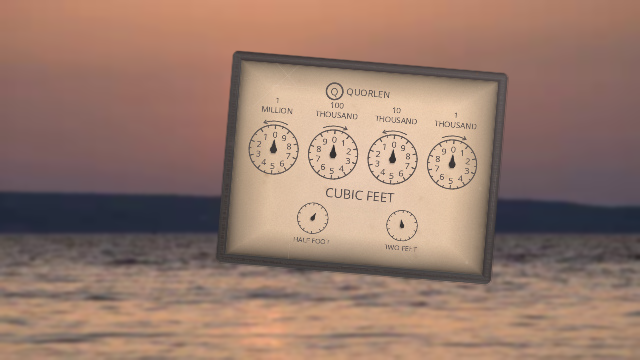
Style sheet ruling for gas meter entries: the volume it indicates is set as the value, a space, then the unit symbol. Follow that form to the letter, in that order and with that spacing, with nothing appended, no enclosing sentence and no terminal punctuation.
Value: 0 ft³
